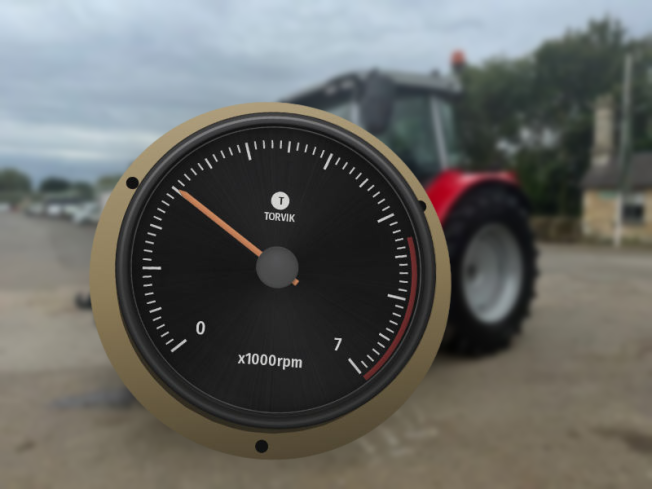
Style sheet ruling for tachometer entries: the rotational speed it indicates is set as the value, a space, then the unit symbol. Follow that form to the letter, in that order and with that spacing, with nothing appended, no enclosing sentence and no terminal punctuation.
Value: 2000 rpm
